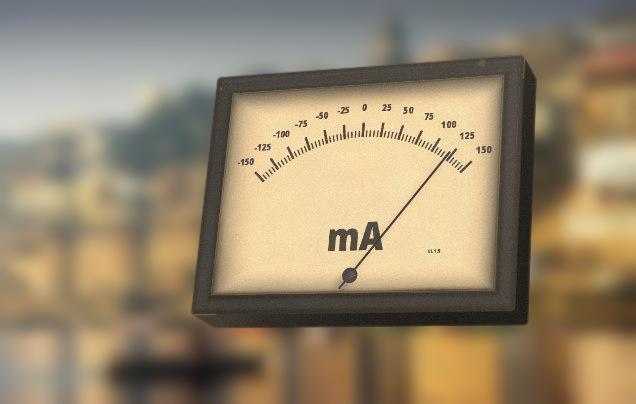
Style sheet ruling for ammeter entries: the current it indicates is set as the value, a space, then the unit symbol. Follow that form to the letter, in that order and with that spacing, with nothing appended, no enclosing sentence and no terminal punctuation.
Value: 125 mA
